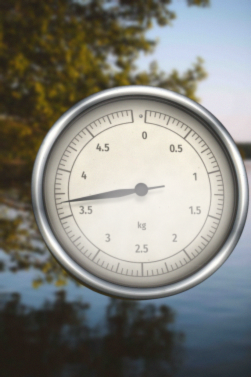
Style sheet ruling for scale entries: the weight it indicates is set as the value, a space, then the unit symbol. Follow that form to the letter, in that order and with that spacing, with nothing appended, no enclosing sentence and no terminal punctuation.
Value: 3.65 kg
